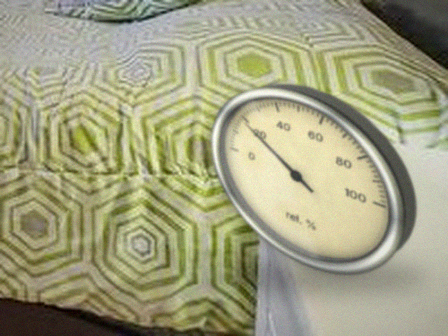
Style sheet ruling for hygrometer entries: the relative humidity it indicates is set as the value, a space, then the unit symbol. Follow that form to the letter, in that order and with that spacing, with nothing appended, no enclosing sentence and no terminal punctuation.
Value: 20 %
